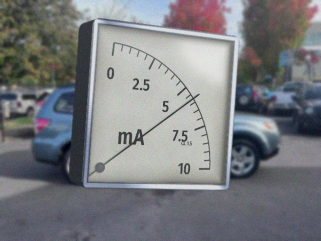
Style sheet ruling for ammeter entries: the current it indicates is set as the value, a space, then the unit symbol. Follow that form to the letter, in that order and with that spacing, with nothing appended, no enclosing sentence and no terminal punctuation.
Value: 5.75 mA
